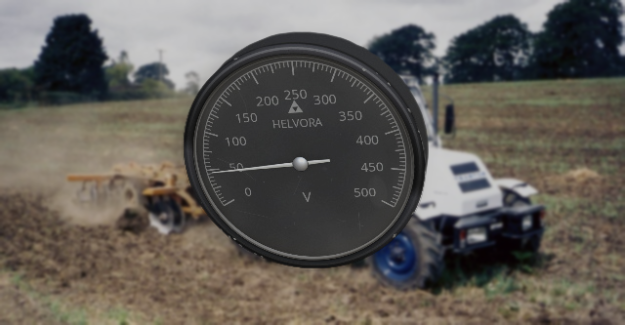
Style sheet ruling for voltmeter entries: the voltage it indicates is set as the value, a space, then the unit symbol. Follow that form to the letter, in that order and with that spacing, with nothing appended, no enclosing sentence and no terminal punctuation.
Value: 50 V
